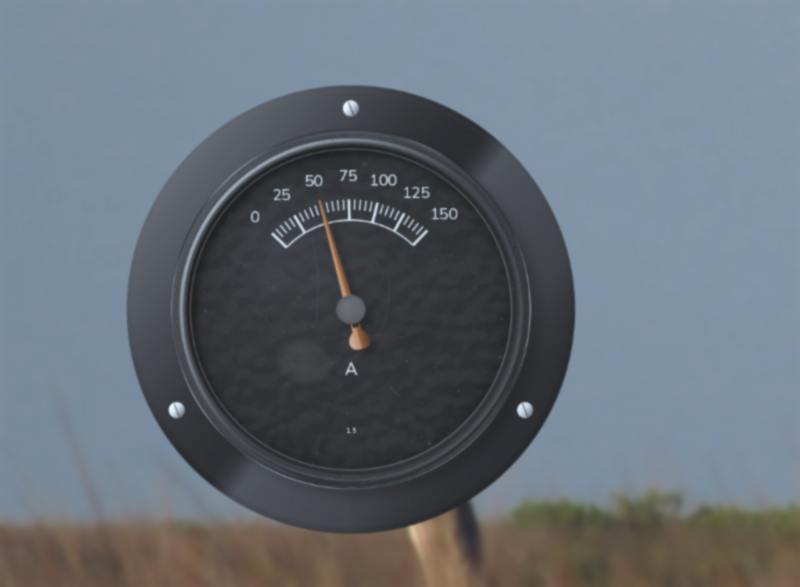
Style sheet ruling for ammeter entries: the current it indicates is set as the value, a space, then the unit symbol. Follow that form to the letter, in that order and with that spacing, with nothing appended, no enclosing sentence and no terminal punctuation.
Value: 50 A
